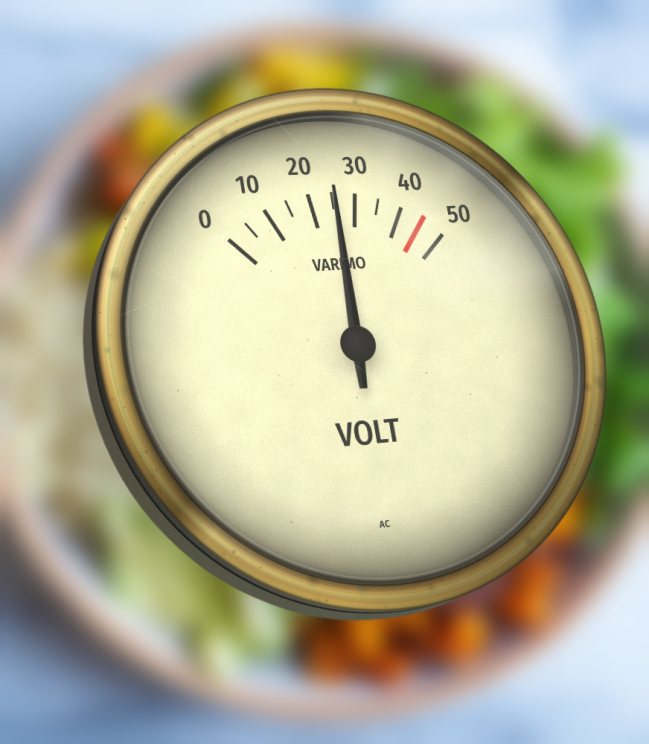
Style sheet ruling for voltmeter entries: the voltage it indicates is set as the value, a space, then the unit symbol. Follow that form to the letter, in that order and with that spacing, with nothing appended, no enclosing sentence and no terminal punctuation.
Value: 25 V
